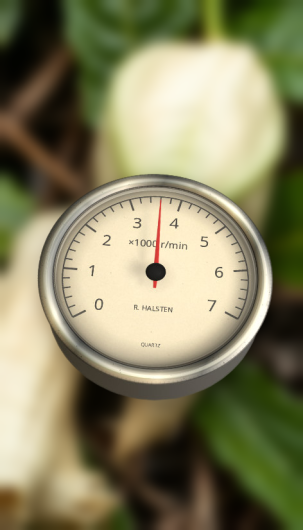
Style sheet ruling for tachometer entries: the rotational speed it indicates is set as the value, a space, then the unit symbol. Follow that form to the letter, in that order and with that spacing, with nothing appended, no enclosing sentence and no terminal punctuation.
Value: 3600 rpm
